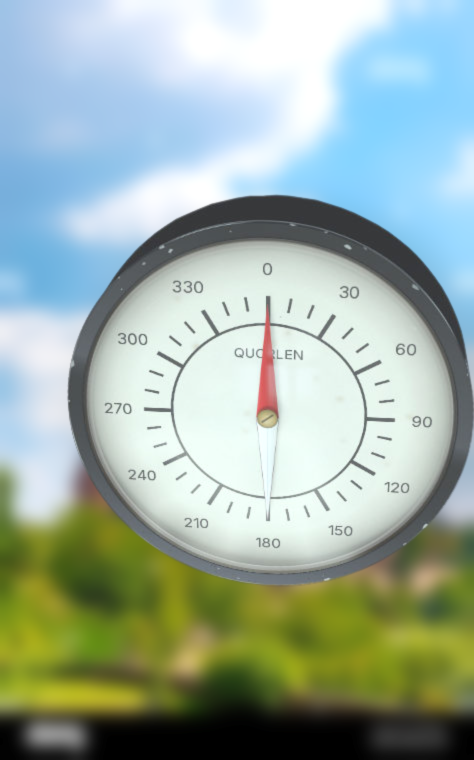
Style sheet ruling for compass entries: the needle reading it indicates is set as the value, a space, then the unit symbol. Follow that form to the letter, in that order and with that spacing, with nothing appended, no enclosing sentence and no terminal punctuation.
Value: 0 °
